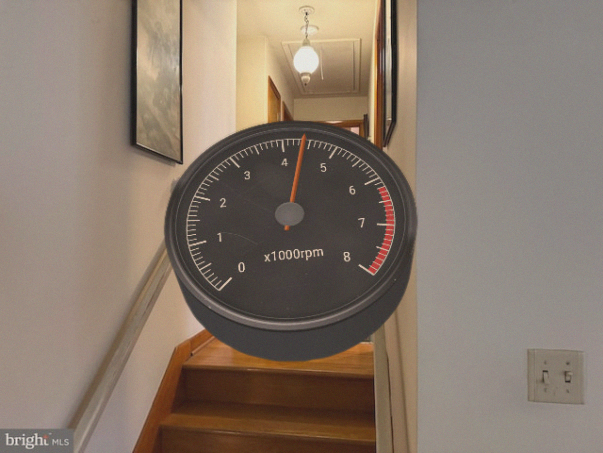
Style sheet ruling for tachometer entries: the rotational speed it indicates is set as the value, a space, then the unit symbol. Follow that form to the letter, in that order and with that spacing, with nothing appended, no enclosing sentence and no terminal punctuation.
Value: 4400 rpm
